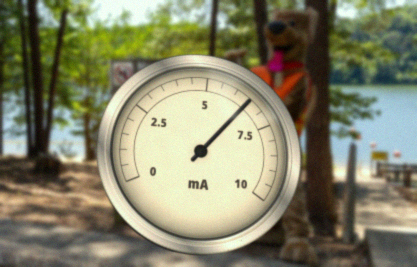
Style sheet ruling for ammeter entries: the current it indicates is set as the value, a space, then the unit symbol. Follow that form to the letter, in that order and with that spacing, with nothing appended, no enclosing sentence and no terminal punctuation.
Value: 6.5 mA
